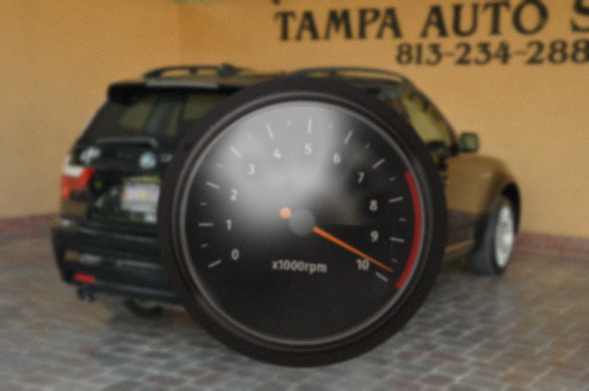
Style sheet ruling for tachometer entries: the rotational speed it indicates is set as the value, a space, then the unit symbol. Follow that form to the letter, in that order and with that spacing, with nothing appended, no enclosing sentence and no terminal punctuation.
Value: 9750 rpm
